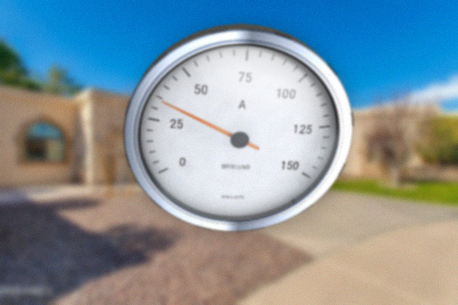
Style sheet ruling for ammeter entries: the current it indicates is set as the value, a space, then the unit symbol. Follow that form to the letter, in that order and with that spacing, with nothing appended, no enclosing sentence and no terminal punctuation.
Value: 35 A
